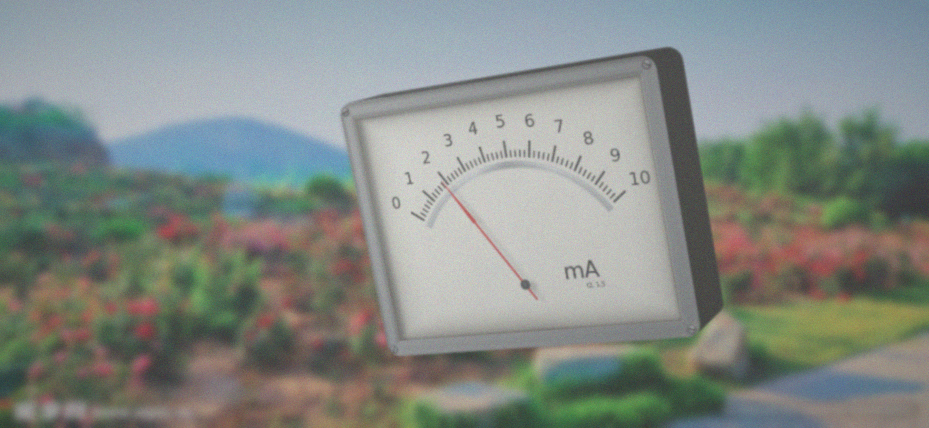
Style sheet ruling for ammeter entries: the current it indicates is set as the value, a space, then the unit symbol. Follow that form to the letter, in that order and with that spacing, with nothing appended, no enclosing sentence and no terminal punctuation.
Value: 2 mA
